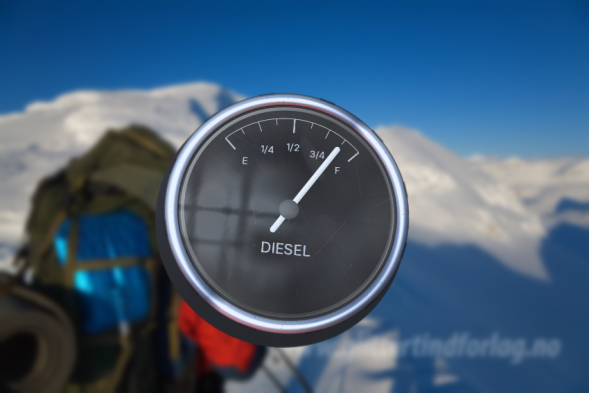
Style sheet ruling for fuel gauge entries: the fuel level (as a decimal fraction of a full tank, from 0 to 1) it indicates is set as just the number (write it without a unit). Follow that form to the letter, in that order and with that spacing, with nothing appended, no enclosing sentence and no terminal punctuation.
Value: 0.875
